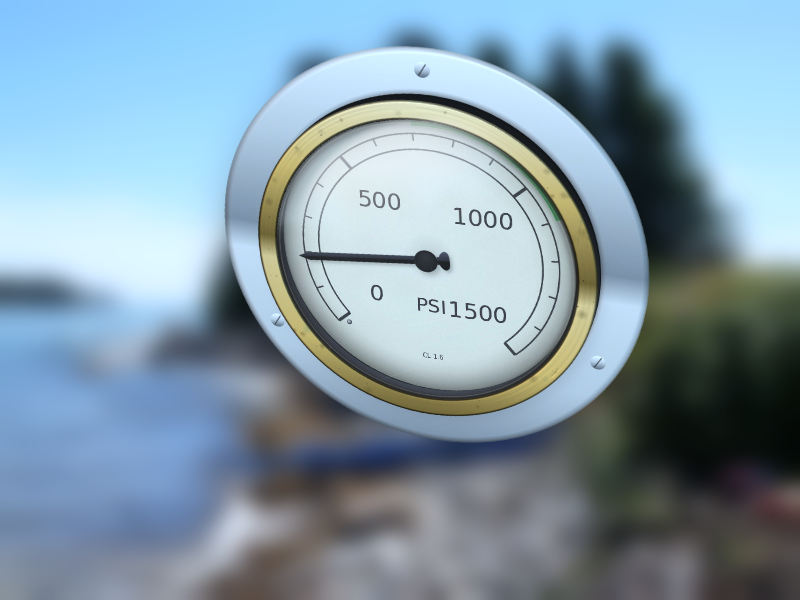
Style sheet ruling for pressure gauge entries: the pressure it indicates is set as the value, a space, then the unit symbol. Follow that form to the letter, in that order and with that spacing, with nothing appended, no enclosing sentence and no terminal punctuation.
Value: 200 psi
